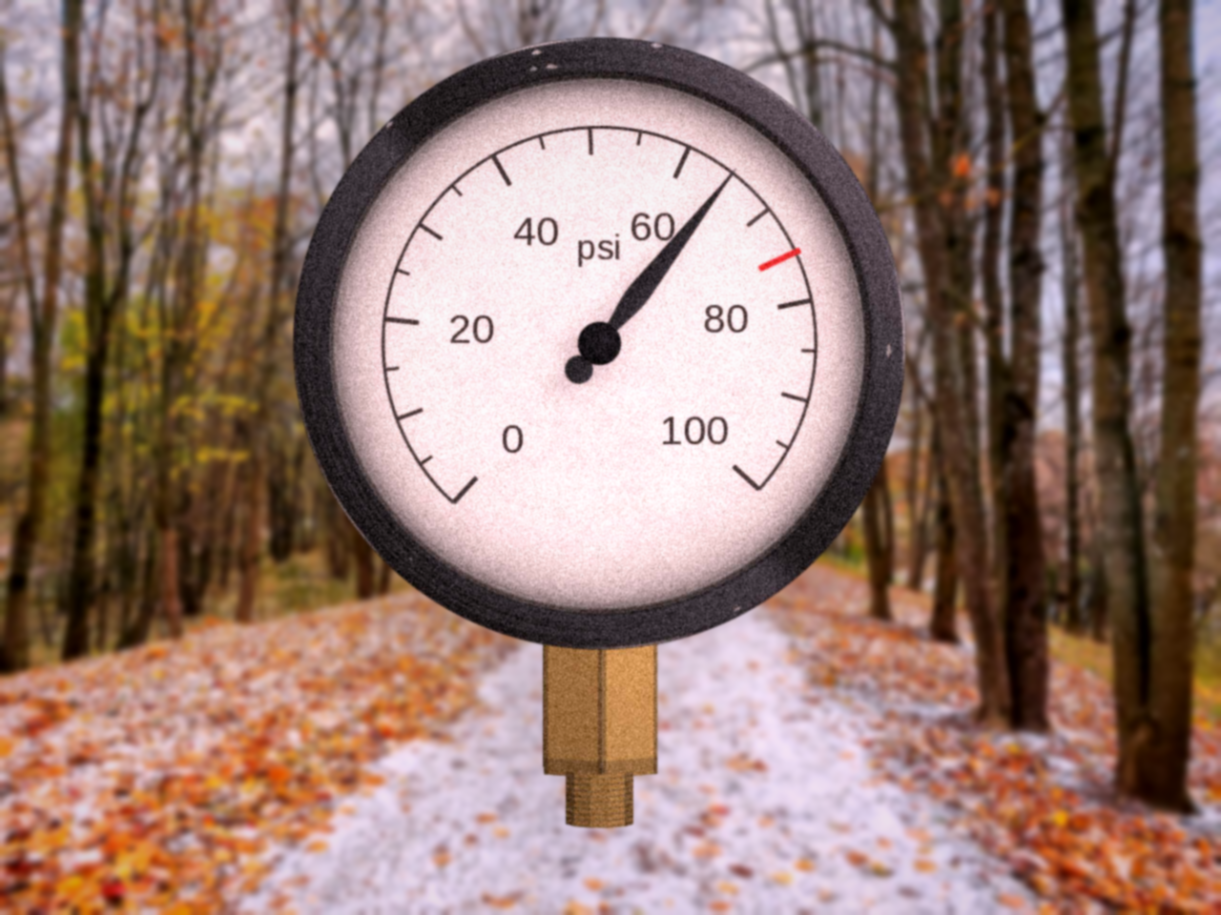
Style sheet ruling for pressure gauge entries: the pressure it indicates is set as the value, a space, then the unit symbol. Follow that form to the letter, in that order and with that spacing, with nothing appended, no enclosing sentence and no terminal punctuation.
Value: 65 psi
